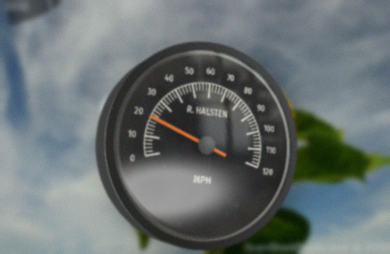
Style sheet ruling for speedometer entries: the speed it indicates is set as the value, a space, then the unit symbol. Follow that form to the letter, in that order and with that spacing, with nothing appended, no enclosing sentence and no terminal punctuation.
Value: 20 mph
